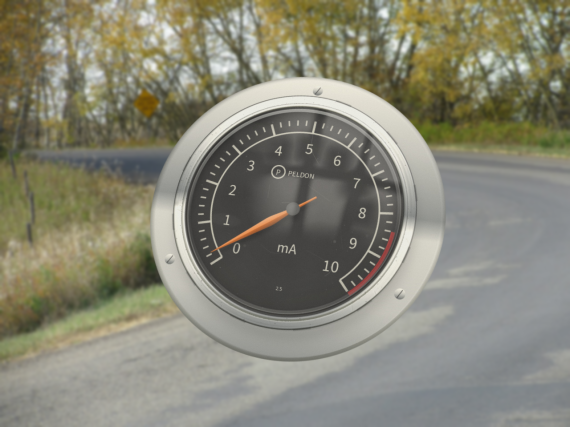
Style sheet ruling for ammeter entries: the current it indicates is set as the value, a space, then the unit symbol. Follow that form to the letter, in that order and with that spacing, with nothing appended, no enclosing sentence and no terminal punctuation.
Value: 0.2 mA
